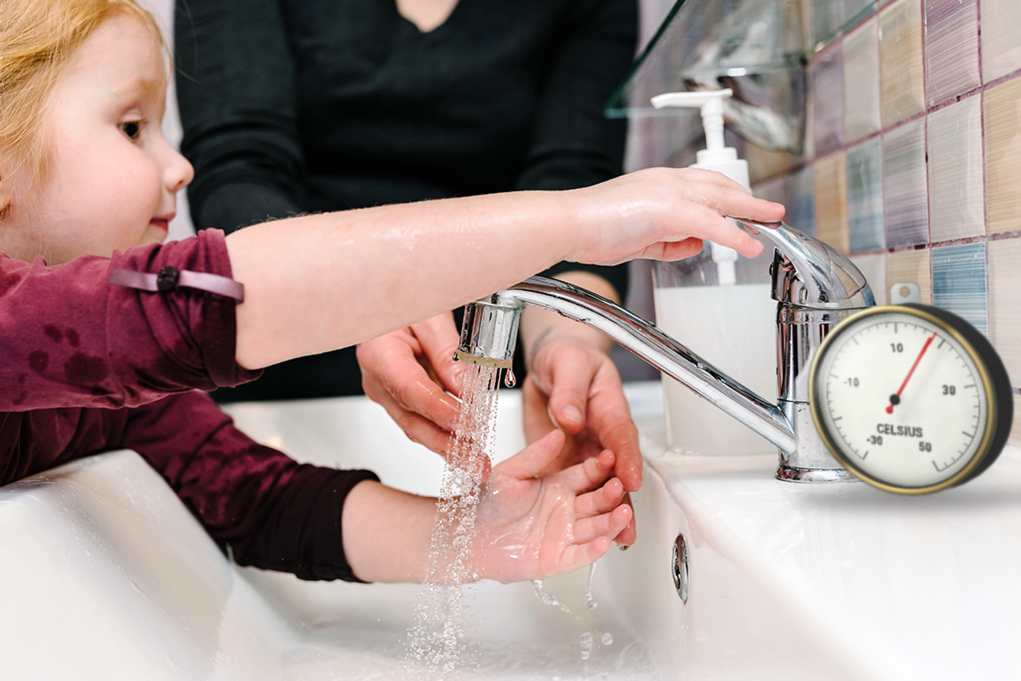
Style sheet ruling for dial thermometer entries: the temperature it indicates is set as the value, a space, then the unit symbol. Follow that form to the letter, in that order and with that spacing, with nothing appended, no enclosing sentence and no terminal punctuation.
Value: 18 °C
